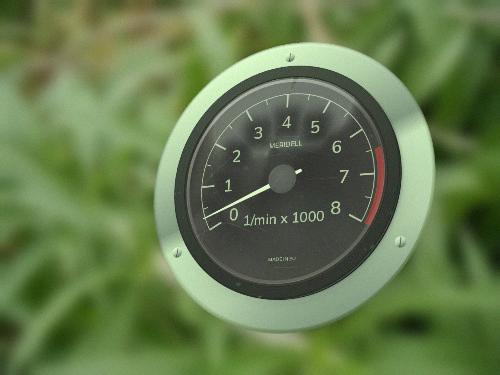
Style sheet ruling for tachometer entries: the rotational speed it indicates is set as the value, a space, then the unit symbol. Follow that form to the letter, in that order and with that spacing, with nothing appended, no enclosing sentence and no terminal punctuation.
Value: 250 rpm
